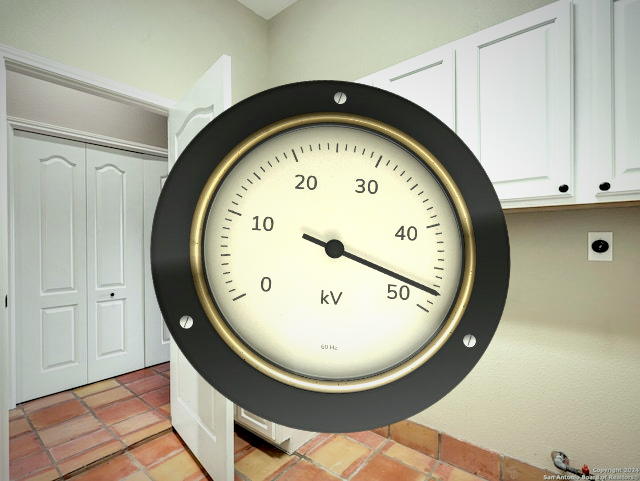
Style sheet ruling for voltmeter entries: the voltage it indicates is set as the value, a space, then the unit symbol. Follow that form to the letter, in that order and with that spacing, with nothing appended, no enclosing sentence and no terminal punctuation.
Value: 48 kV
